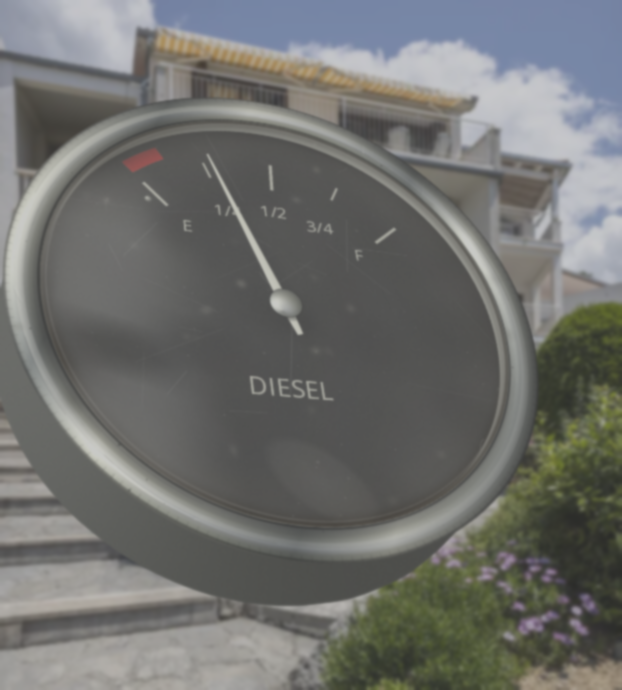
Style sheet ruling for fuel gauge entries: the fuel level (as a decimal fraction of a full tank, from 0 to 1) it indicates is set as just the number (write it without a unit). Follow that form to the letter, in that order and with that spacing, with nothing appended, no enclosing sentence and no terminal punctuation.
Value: 0.25
